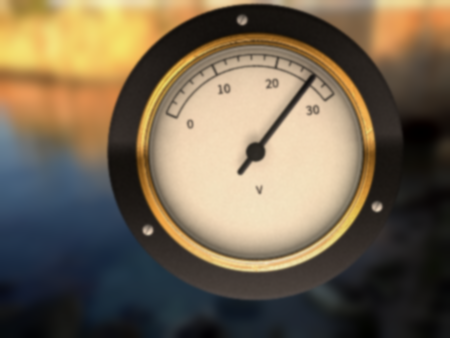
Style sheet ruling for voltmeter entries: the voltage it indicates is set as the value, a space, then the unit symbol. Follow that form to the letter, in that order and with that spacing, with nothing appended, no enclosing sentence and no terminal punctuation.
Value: 26 V
